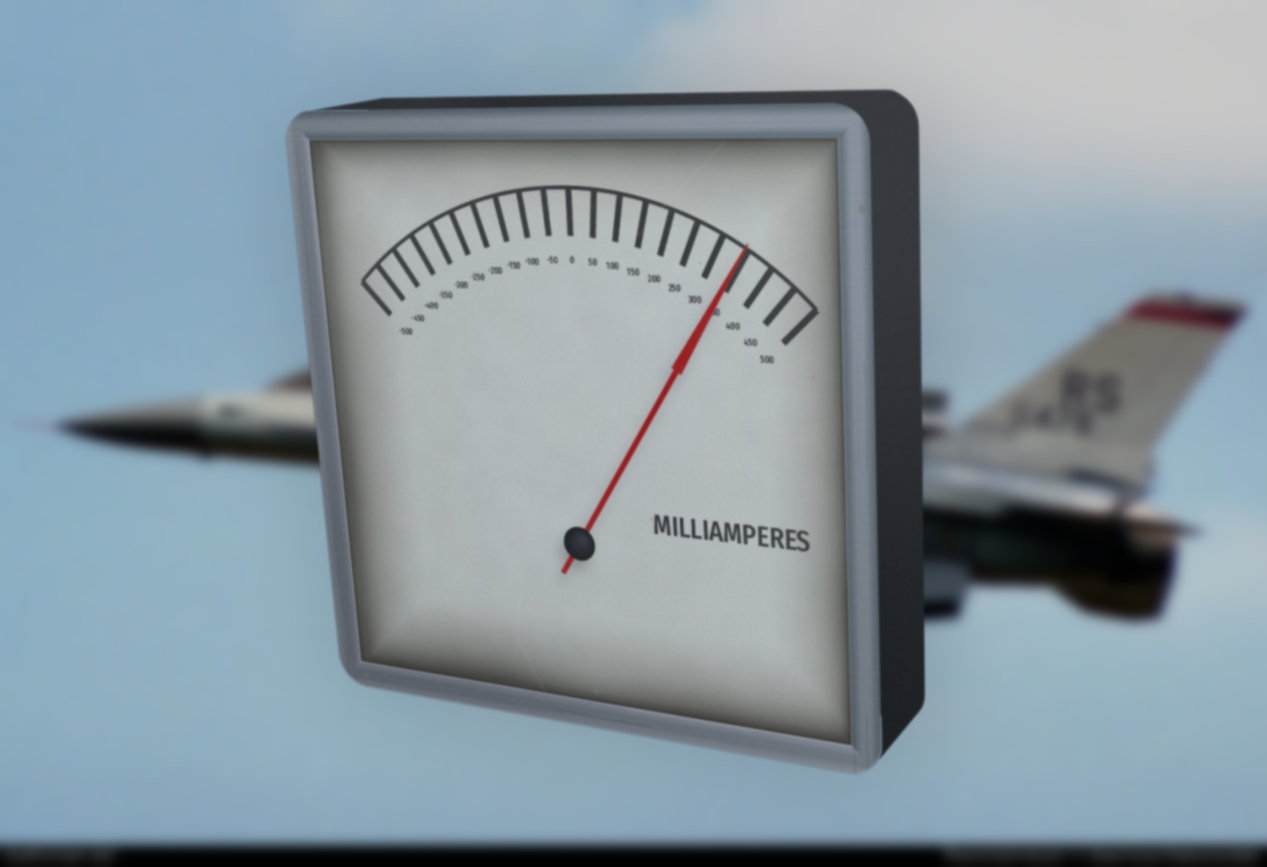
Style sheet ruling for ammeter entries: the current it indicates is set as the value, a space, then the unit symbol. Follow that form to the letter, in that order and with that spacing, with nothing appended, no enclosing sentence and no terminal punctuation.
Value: 350 mA
